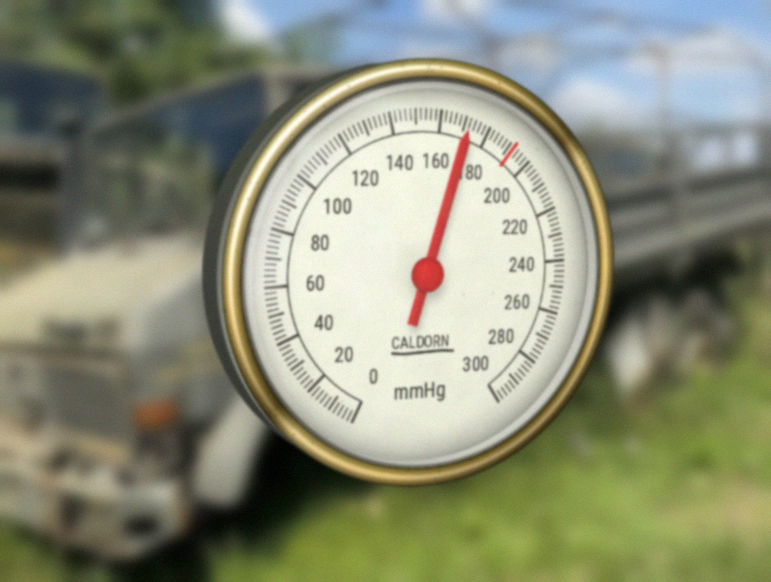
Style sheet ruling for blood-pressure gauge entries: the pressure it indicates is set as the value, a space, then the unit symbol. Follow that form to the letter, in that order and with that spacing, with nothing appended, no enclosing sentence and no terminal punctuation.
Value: 170 mmHg
